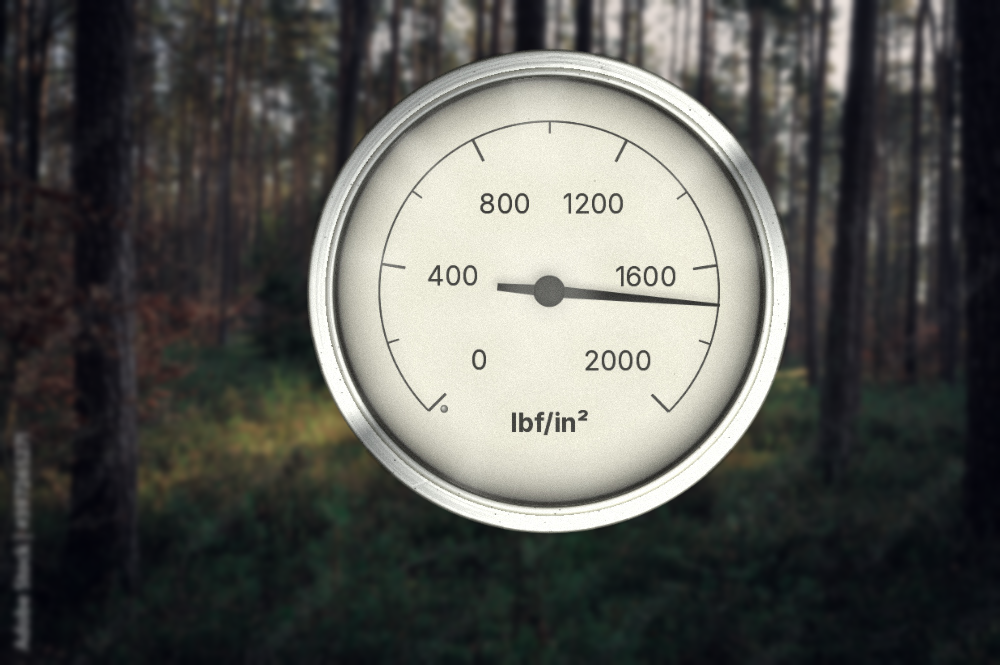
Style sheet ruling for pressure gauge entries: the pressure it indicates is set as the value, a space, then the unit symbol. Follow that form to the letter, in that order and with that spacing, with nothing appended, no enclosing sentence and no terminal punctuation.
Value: 1700 psi
